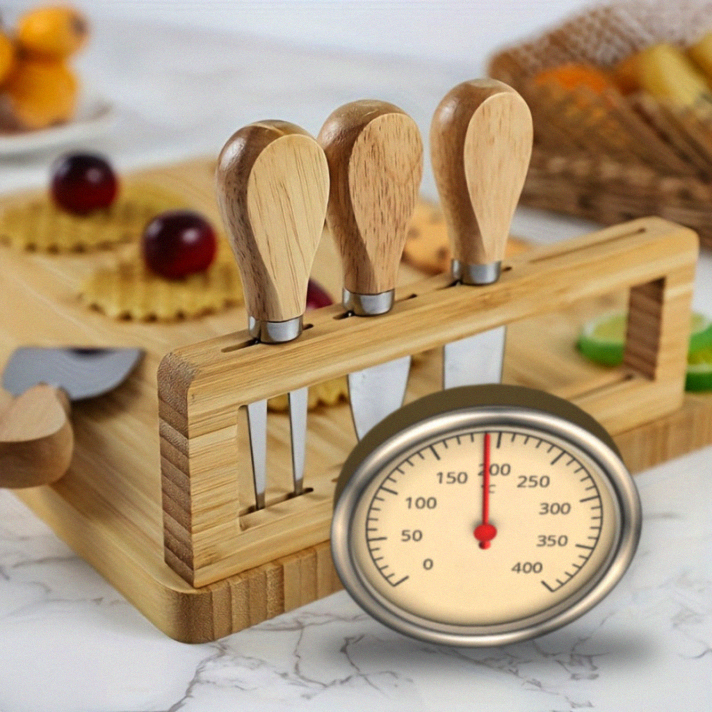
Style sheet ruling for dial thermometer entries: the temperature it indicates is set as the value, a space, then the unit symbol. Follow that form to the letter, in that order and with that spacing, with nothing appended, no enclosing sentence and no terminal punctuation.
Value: 190 °C
